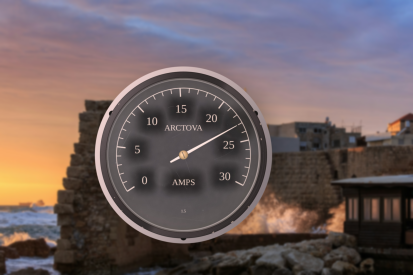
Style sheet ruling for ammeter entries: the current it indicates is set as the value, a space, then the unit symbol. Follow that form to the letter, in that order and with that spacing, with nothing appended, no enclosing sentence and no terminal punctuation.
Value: 23 A
